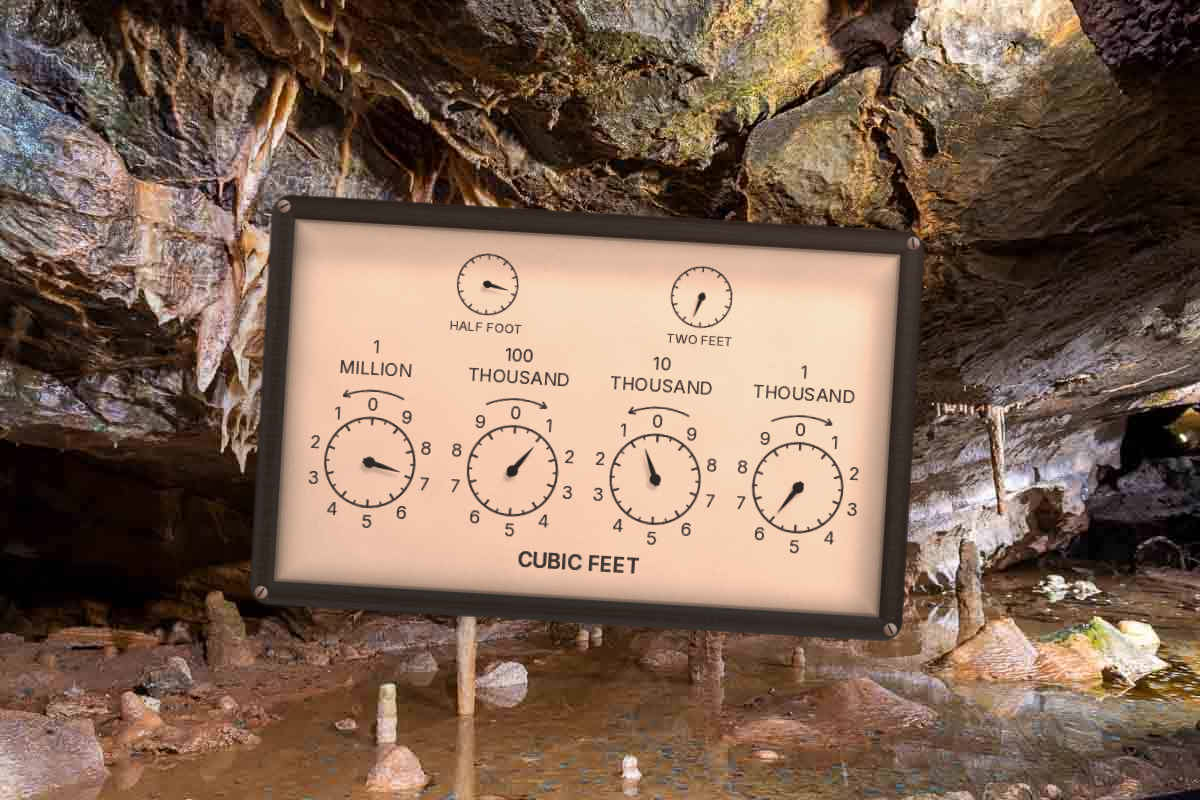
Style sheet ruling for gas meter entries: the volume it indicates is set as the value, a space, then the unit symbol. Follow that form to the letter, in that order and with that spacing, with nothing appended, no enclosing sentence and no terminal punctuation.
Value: 710600 ft³
